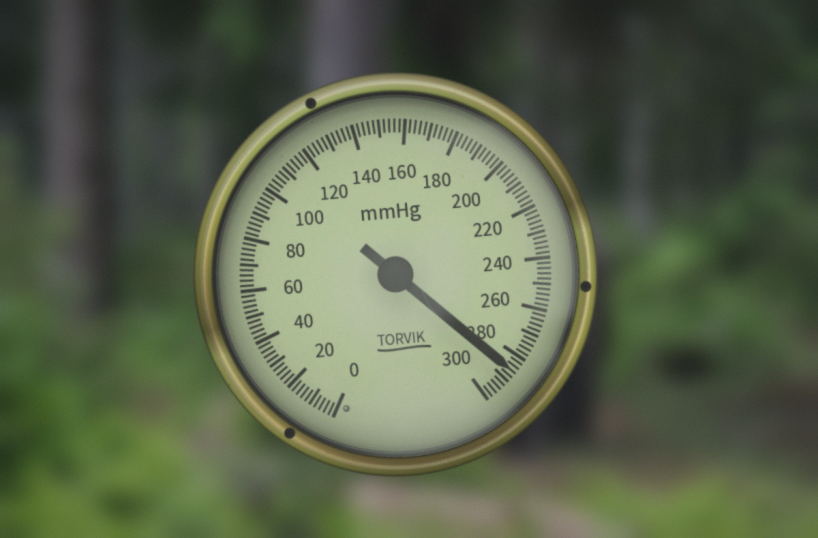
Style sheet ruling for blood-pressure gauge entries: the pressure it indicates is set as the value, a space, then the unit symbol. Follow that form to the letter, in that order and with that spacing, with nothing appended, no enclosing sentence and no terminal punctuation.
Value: 286 mmHg
